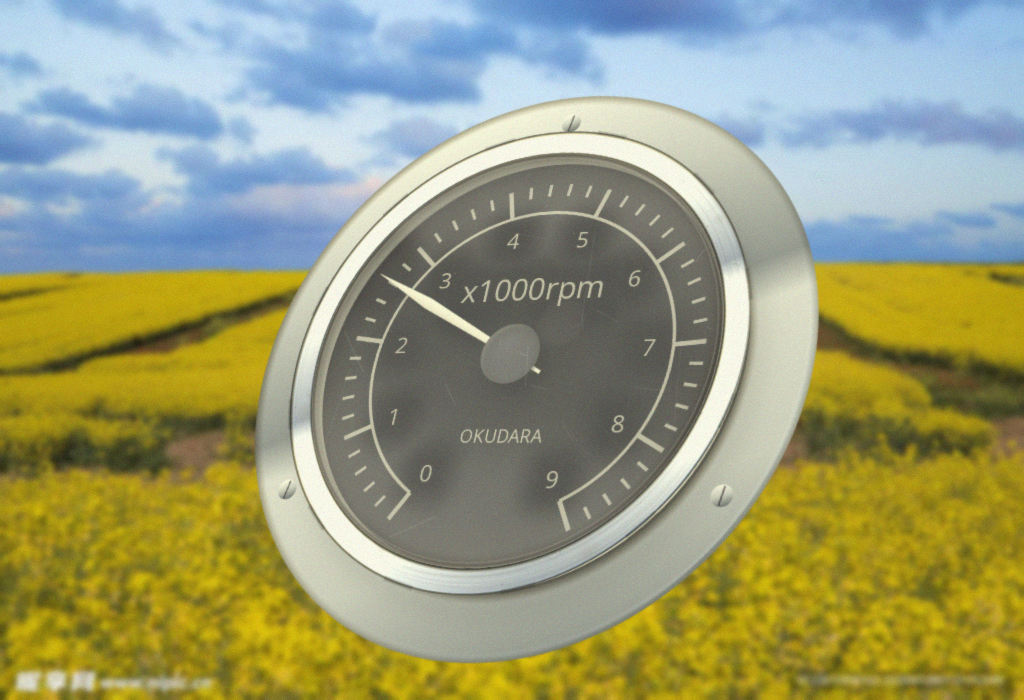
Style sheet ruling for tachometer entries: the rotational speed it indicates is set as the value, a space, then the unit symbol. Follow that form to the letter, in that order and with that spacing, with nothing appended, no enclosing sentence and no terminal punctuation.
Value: 2600 rpm
